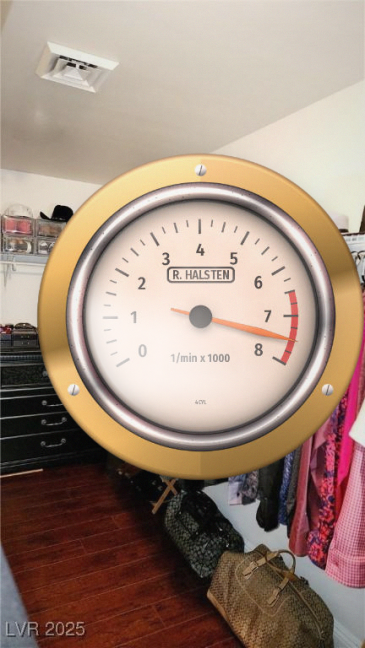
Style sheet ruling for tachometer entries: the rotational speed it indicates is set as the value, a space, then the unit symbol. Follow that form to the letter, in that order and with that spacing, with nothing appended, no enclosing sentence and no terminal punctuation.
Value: 7500 rpm
